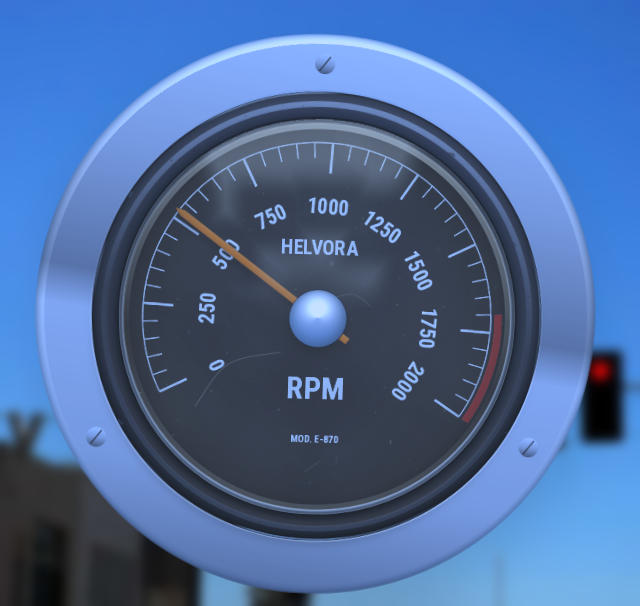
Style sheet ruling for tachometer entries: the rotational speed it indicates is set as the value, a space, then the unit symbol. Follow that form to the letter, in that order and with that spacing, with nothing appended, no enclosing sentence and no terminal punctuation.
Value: 525 rpm
